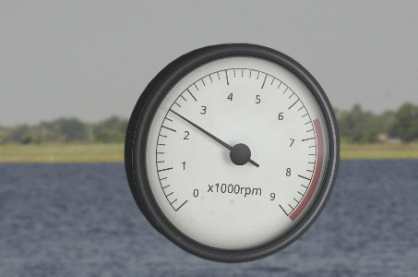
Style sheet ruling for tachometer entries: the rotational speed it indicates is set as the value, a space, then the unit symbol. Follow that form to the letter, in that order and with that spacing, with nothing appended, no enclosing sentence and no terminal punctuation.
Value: 2400 rpm
